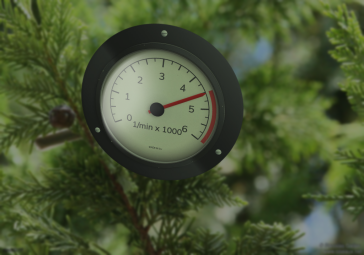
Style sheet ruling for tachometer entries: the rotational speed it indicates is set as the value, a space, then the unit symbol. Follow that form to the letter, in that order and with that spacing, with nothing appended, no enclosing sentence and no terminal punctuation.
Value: 4500 rpm
